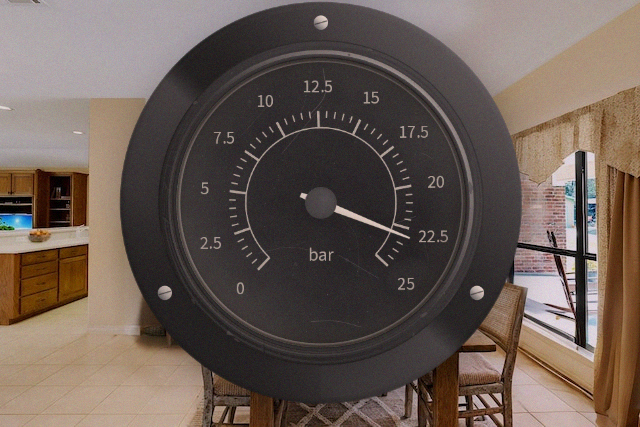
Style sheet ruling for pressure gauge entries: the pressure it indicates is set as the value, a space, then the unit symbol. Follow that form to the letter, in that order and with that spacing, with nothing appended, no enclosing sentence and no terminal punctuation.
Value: 23 bar
